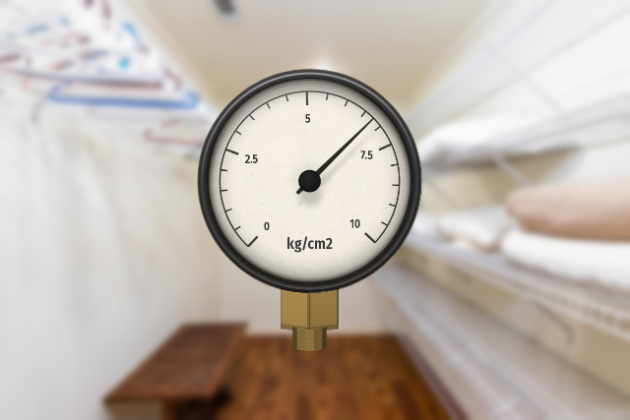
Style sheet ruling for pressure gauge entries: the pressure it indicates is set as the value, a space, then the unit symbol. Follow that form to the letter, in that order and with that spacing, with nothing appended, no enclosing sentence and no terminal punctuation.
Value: 6.75 kg/cm²
